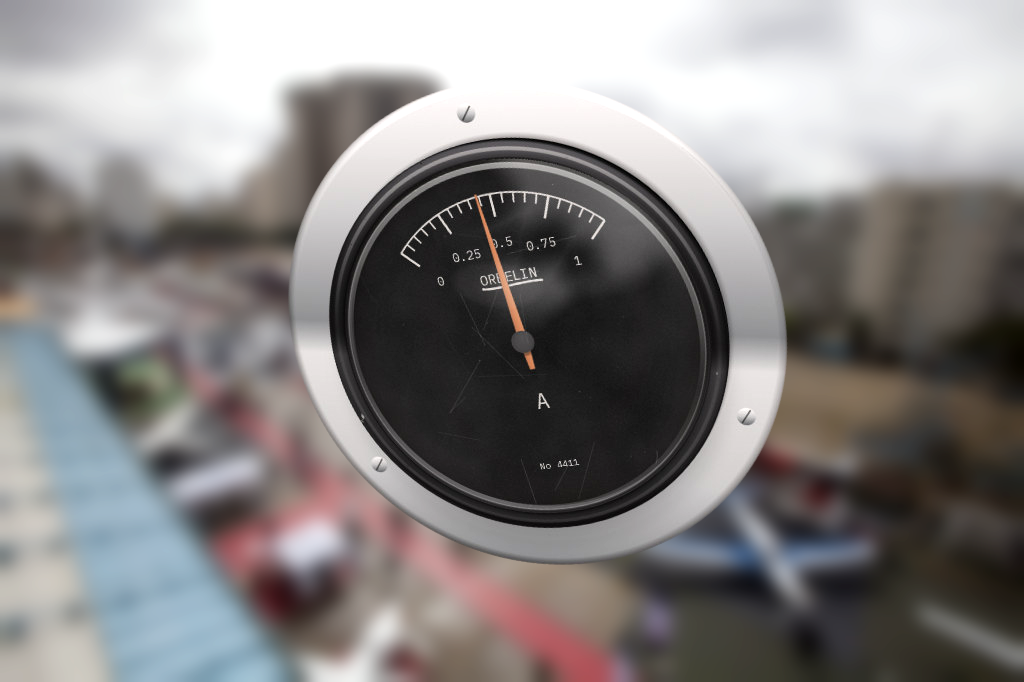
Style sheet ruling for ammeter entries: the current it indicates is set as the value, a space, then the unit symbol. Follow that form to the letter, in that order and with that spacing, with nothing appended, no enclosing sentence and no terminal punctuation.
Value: 0.45 A
